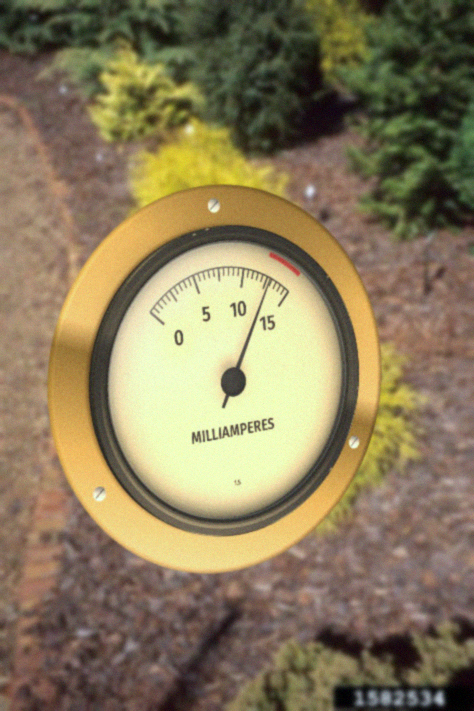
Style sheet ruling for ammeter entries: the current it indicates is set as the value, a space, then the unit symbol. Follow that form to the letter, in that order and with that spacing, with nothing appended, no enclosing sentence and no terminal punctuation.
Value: 12.5 mA
